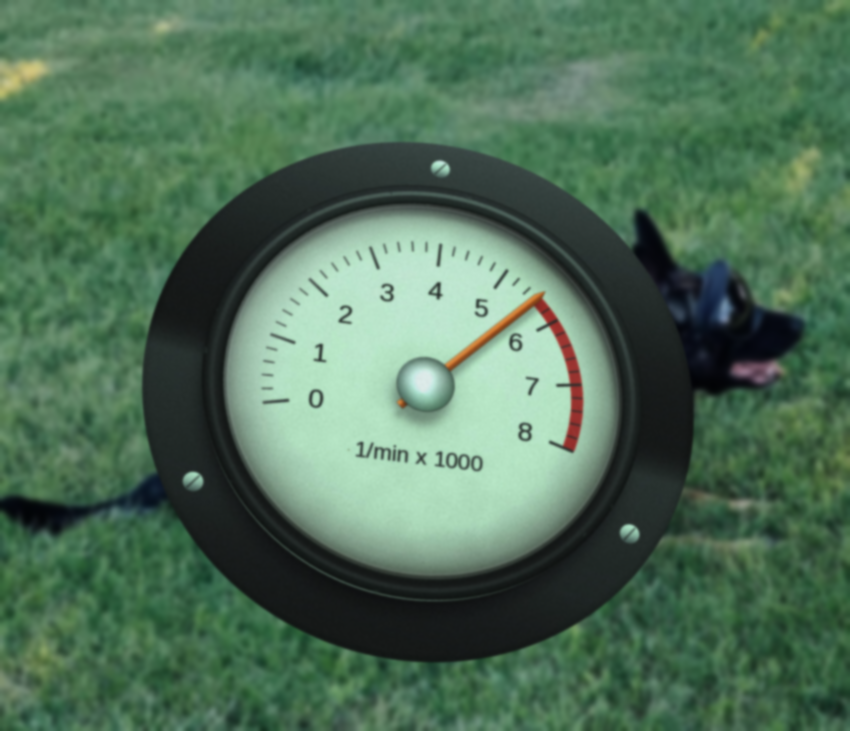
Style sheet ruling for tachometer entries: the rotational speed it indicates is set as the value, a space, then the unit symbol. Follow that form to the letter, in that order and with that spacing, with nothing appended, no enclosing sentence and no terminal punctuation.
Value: 5600 rpm
